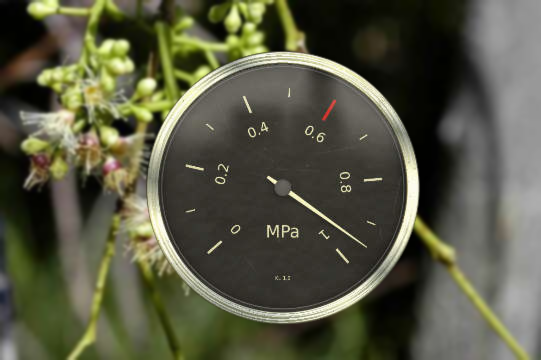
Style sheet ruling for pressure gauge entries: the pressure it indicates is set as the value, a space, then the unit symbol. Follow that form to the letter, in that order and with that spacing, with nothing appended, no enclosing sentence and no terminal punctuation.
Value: 0.95 MPa
